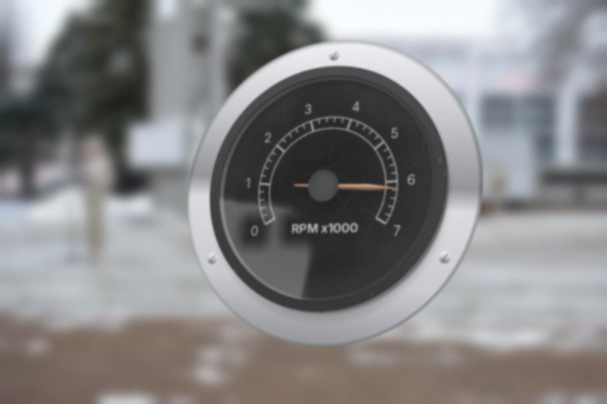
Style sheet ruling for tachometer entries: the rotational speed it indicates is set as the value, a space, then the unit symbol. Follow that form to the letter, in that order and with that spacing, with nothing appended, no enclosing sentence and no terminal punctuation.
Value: 6200 rpm
